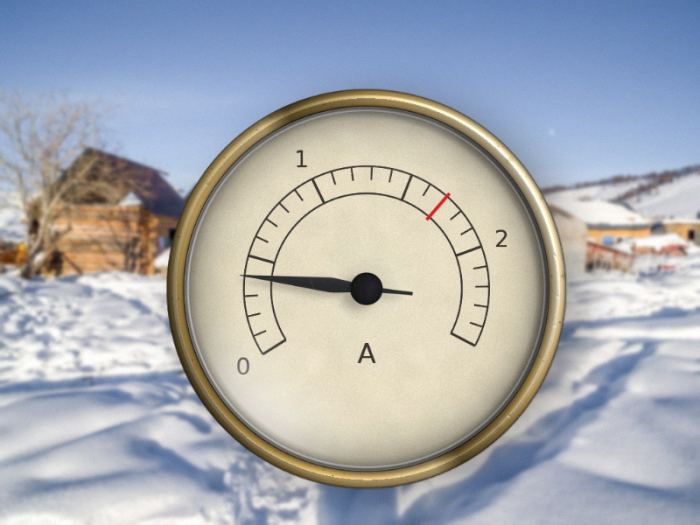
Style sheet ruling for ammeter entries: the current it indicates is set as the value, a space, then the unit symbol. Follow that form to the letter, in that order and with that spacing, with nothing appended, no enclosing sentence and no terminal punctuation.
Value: 0.4 A
